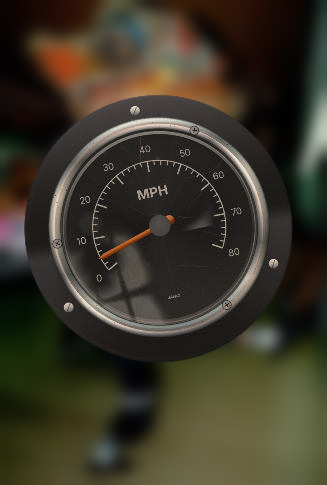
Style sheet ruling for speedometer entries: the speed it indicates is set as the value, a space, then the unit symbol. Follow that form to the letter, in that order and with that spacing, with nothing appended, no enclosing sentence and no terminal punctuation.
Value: 4 mph
